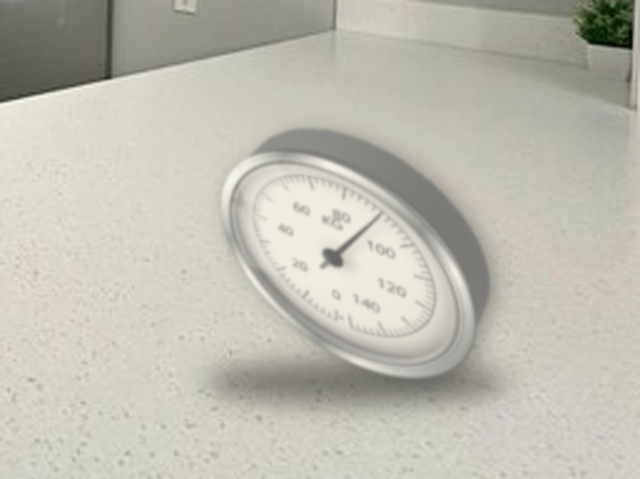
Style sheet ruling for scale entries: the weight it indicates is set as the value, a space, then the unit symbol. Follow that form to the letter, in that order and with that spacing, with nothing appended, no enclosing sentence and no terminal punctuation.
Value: 90 kg
